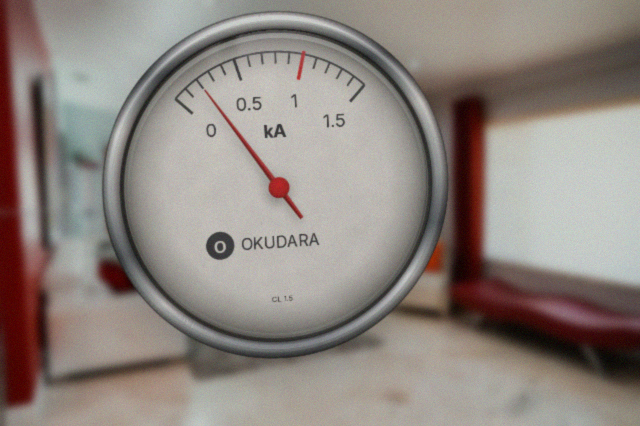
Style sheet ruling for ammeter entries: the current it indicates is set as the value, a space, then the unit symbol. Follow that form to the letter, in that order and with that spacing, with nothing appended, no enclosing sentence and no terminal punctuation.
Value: 0.2 kA
